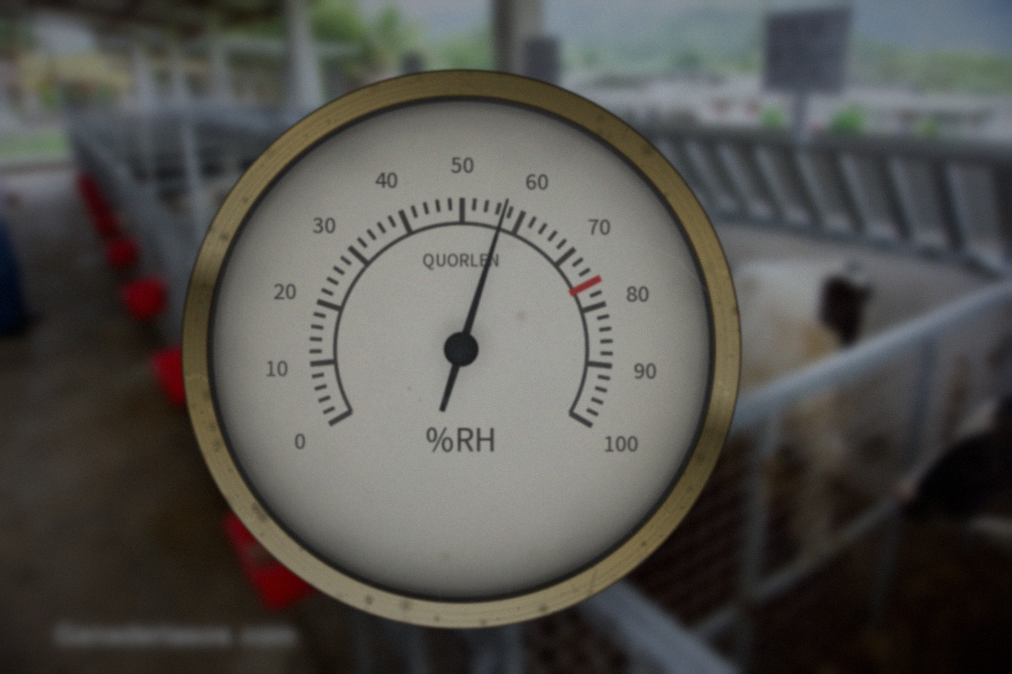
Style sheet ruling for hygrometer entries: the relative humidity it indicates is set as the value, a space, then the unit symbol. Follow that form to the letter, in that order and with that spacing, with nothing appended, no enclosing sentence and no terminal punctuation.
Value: 57 %
